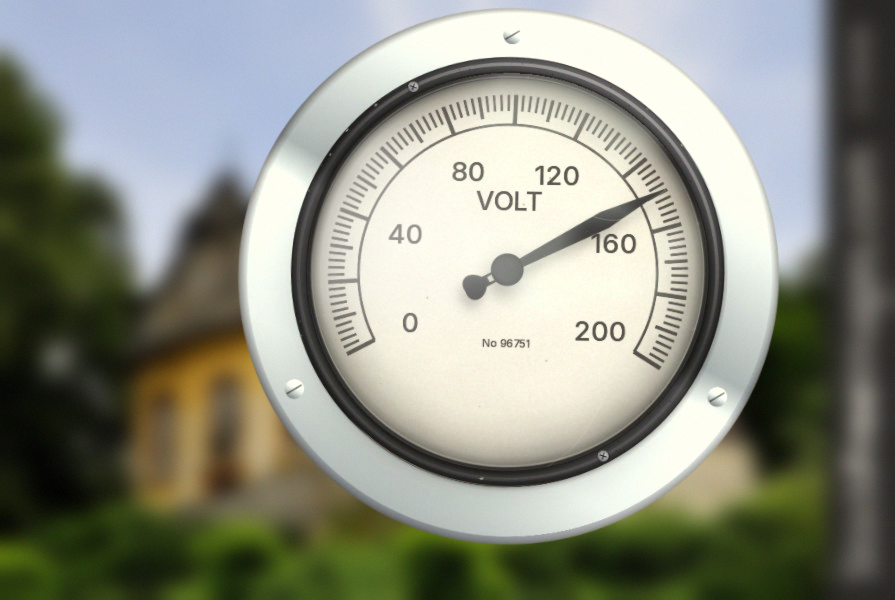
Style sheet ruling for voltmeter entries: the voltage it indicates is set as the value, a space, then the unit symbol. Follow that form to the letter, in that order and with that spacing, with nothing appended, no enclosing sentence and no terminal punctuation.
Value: 150 V
